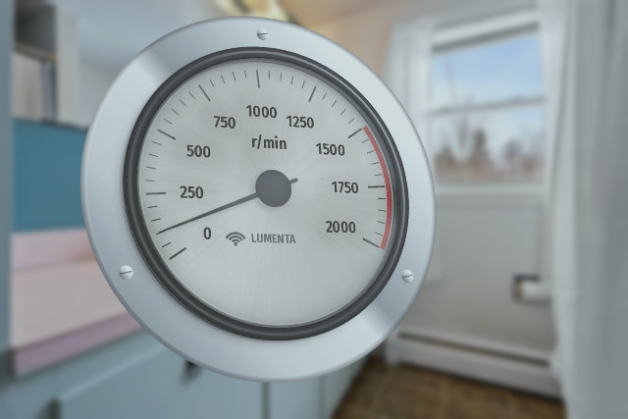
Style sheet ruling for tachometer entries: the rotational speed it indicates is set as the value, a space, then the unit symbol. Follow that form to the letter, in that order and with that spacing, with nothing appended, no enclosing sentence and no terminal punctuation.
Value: 100 rpm
